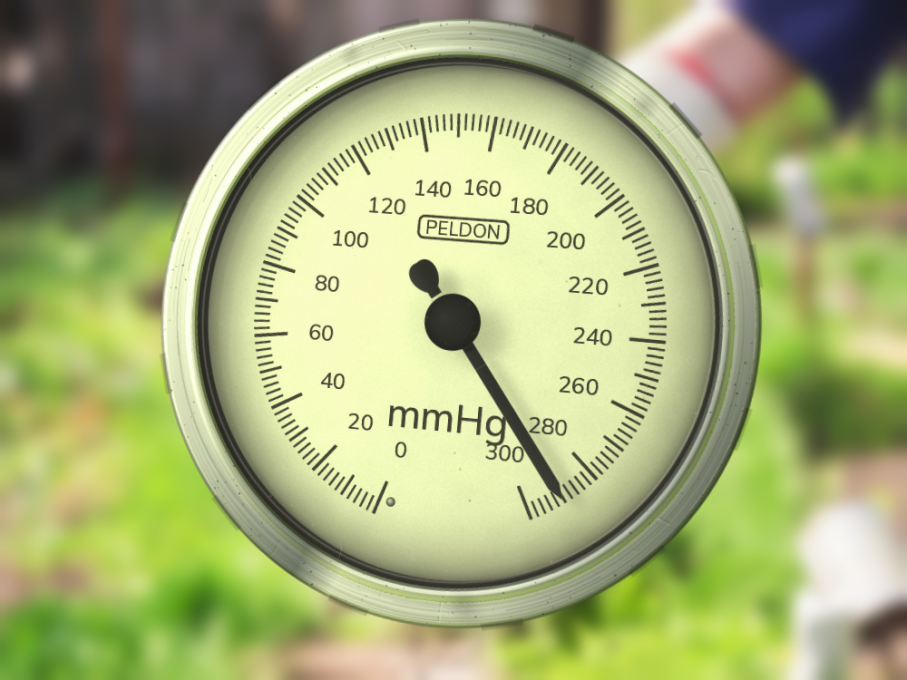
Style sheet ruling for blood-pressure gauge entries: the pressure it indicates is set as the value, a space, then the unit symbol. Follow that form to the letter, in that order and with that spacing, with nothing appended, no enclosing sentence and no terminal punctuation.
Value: 290 mmHg
